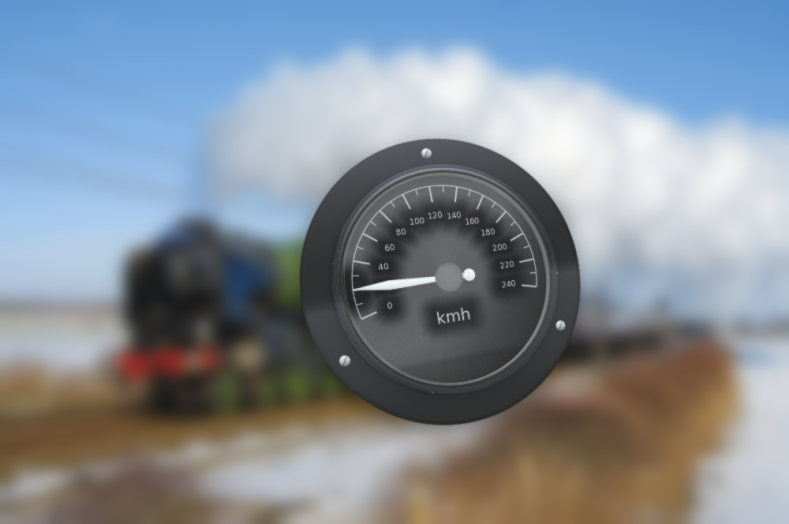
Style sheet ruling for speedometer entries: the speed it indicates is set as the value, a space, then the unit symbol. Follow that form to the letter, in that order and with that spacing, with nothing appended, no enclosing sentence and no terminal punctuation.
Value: 20 km/h
